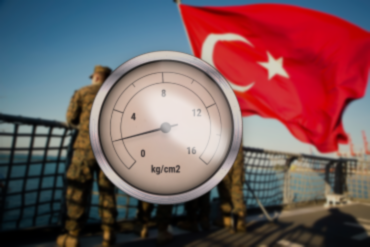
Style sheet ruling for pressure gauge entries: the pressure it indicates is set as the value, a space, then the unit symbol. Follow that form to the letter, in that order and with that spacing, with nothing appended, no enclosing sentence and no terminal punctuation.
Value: 2 kg/cm²
